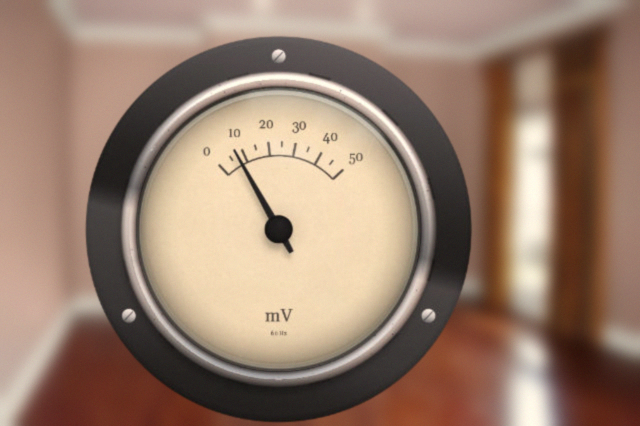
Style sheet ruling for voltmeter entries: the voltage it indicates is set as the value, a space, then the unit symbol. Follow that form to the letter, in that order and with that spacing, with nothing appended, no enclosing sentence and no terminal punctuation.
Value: 7.5 mV
